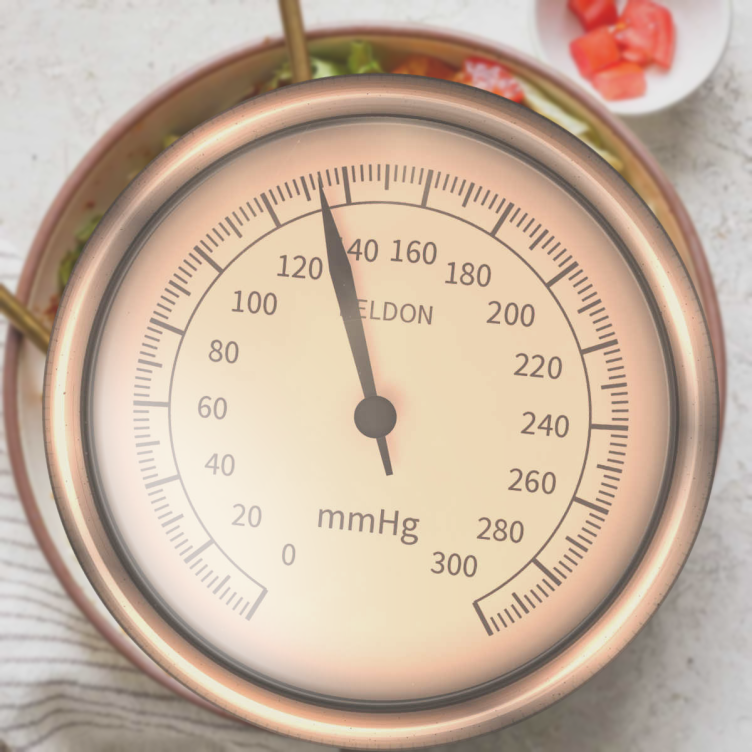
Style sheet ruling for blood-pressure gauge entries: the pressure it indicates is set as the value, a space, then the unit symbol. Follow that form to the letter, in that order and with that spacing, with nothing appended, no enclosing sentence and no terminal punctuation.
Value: 134 mmHg
